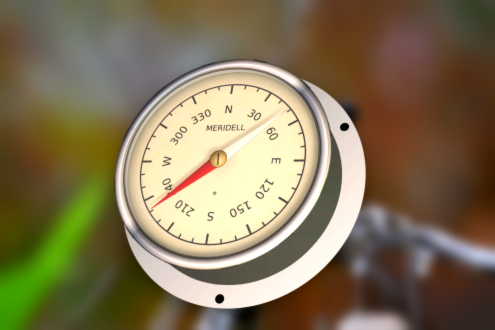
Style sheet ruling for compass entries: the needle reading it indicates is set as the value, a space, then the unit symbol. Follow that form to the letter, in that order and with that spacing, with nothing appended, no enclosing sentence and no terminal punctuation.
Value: 230 °
